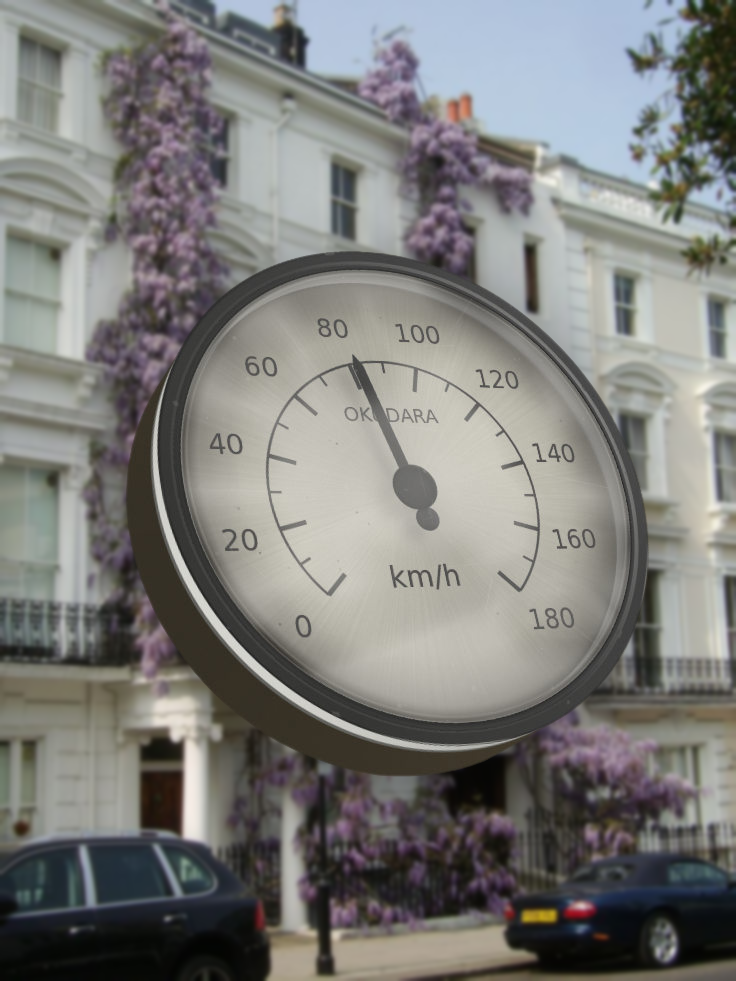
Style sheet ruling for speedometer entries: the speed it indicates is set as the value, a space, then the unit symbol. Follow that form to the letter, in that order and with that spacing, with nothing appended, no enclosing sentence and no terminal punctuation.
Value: 80 km/h
